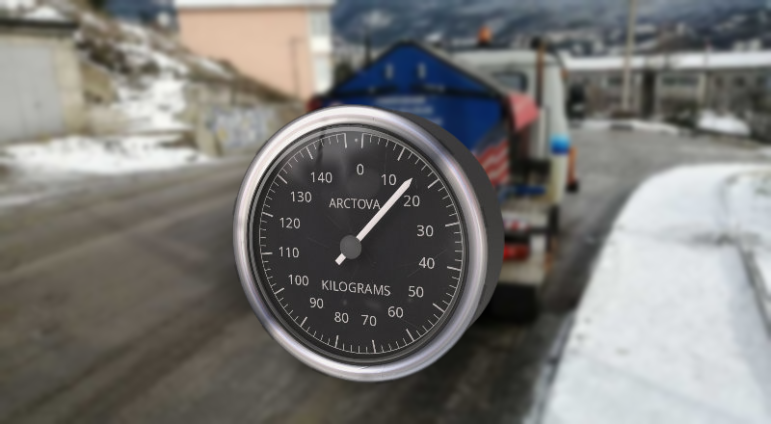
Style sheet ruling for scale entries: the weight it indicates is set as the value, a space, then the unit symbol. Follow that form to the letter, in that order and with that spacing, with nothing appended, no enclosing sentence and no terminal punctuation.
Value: 16 kg
